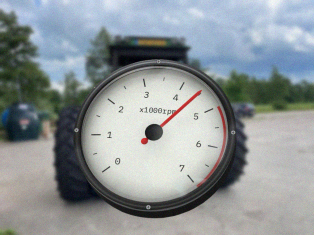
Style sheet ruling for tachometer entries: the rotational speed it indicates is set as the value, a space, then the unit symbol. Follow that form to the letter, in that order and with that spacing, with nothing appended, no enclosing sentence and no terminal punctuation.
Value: 4500 rpm
